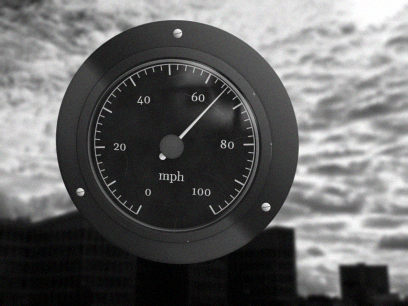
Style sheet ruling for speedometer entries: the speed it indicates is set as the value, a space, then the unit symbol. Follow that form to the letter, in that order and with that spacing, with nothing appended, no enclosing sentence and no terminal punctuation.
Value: 65 mph
